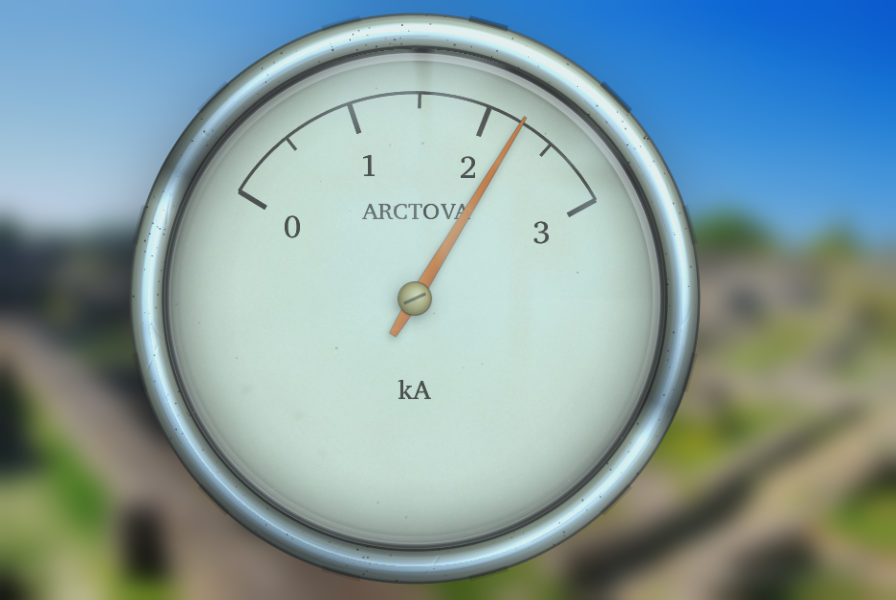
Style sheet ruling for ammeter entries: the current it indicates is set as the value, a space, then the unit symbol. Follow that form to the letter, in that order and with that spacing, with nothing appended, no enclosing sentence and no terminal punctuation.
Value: 2.25 kA
